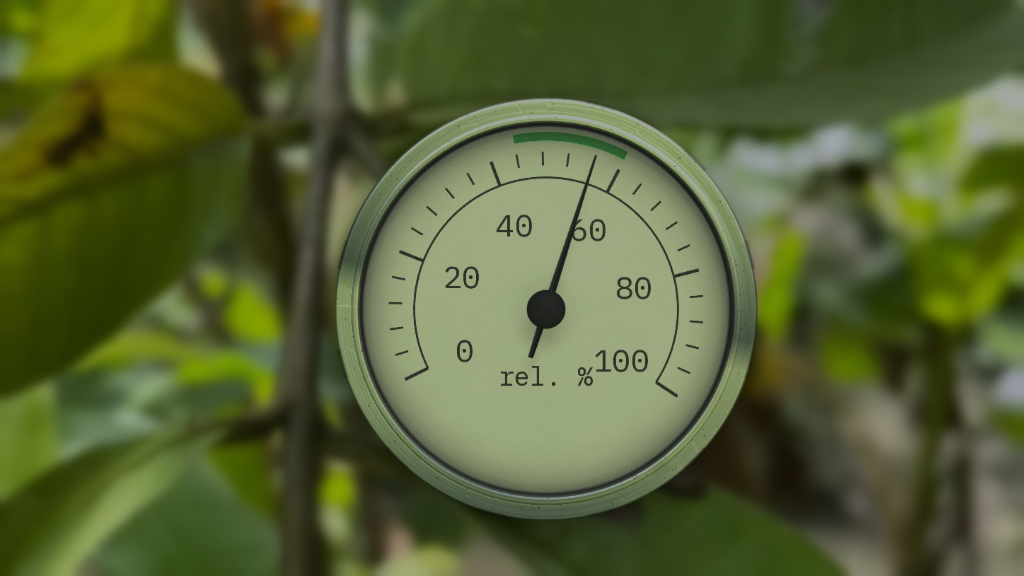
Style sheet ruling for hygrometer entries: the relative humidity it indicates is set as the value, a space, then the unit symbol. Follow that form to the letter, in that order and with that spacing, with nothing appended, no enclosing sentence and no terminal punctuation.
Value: 56 %
